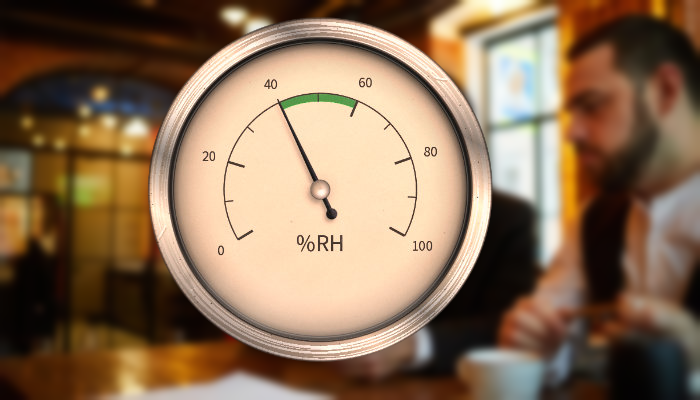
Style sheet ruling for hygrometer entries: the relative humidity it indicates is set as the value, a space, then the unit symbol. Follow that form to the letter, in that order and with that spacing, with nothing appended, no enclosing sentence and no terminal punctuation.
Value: 40 %
